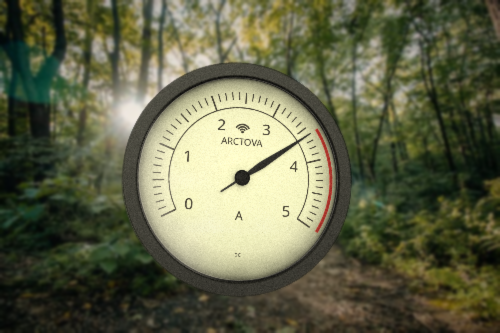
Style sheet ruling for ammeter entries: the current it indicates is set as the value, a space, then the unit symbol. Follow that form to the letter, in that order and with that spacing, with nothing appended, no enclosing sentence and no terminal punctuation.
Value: 3.6 A
